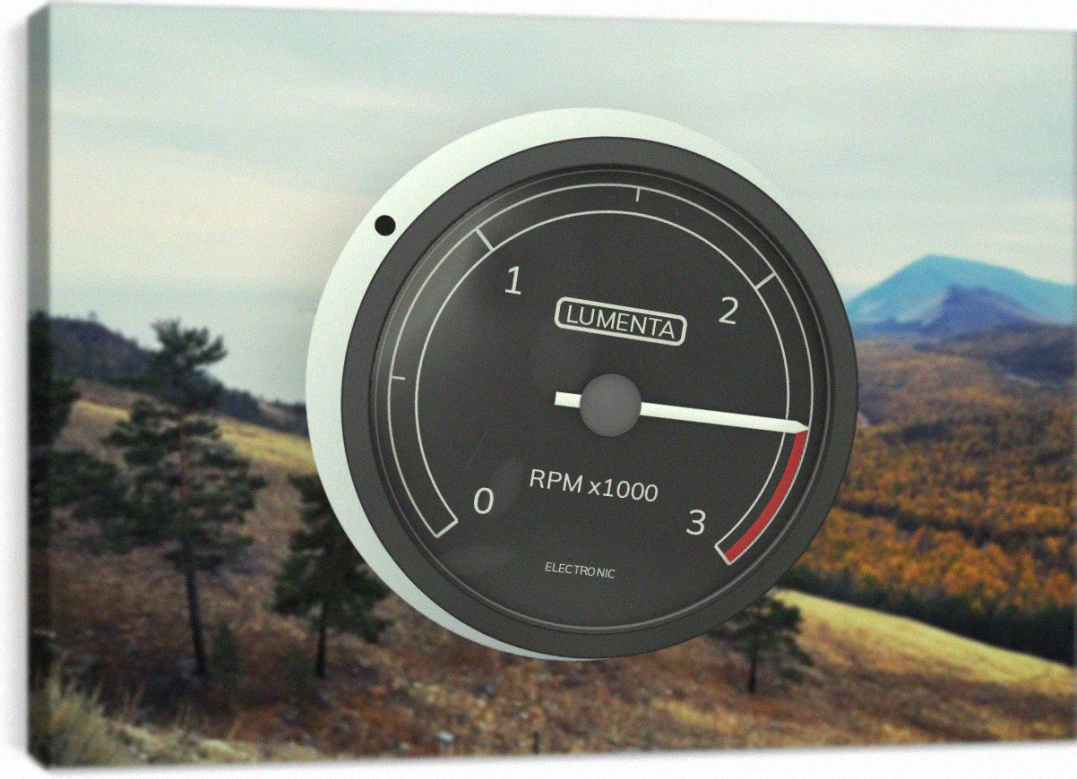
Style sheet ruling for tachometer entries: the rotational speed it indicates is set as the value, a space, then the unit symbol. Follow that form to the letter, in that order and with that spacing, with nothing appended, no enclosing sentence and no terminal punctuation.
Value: 2500 rpm
